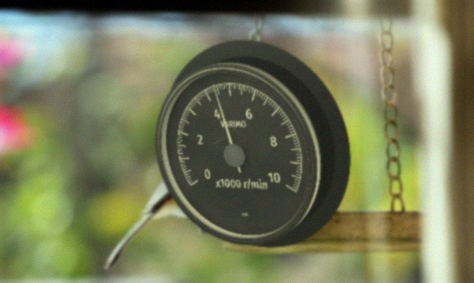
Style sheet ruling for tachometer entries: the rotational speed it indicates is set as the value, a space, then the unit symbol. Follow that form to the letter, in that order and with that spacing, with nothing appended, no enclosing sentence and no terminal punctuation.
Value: 4500 rpm
